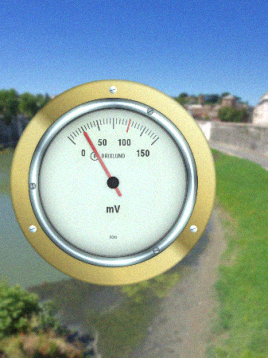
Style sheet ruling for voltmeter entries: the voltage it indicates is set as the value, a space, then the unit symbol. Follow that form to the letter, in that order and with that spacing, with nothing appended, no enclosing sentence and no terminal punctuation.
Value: 25 mV
